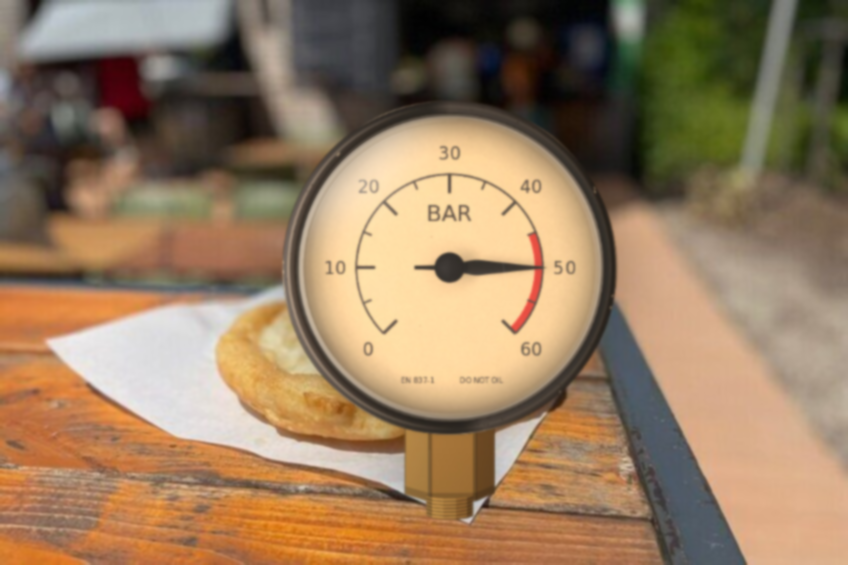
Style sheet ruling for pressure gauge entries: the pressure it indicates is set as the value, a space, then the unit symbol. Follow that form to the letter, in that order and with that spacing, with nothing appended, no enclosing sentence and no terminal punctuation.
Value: 50 bar
